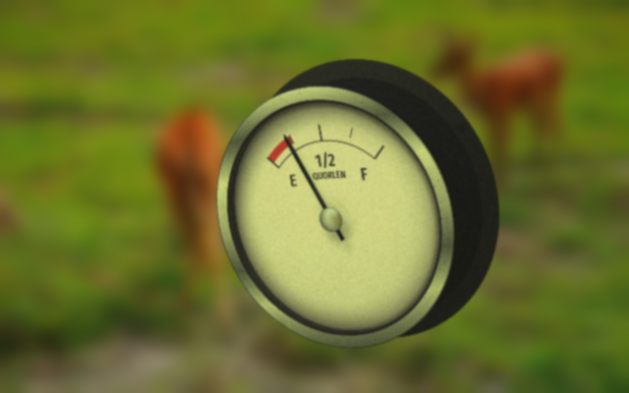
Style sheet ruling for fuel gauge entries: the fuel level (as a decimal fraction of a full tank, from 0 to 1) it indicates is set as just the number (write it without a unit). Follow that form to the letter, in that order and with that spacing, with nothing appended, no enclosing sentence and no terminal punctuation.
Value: 0.25
